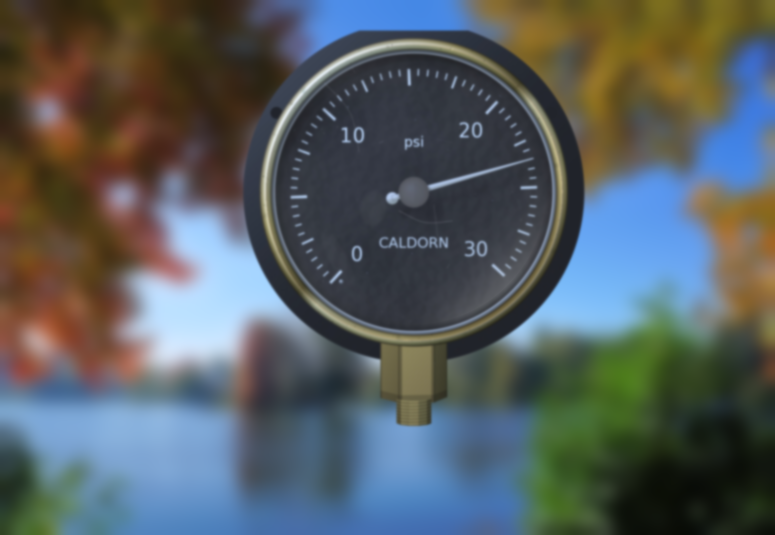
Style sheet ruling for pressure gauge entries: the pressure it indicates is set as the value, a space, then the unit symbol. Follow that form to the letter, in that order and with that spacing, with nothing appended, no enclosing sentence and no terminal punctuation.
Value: 23.5 psi
